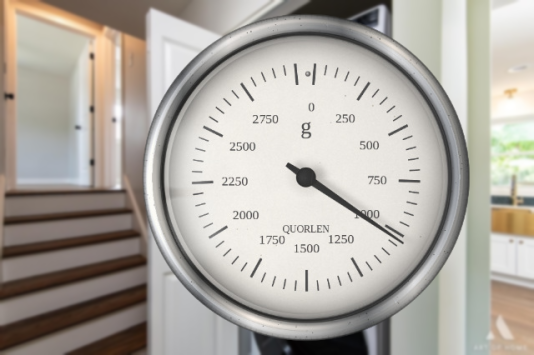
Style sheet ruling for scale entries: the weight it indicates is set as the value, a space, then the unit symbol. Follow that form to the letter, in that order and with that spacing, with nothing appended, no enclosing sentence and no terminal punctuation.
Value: 1025 g
